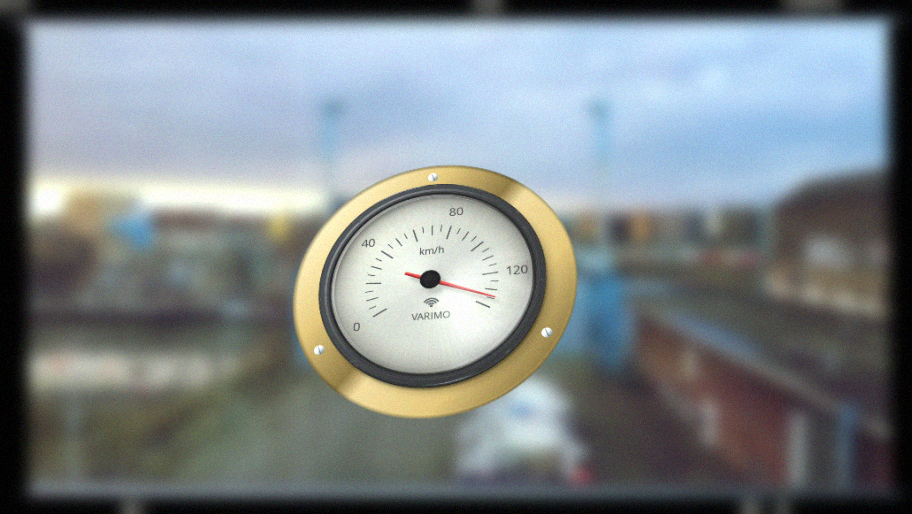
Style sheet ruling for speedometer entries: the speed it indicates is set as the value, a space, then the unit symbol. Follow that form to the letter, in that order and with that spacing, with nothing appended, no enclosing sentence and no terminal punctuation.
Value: 135 km/h
